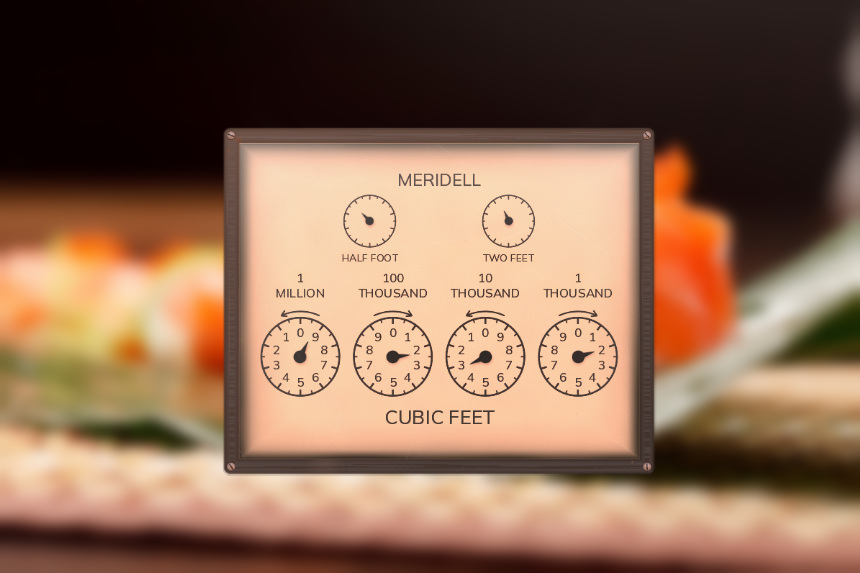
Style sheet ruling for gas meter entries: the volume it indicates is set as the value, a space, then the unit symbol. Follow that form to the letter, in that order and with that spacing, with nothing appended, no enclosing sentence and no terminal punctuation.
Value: 923200 ft³
